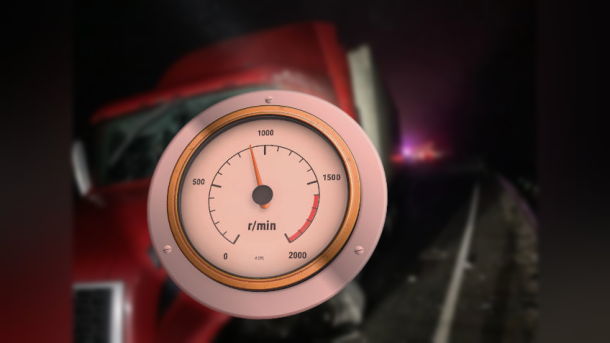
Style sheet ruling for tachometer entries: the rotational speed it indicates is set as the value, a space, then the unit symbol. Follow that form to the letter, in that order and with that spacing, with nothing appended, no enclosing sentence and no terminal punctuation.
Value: 900 rpm
